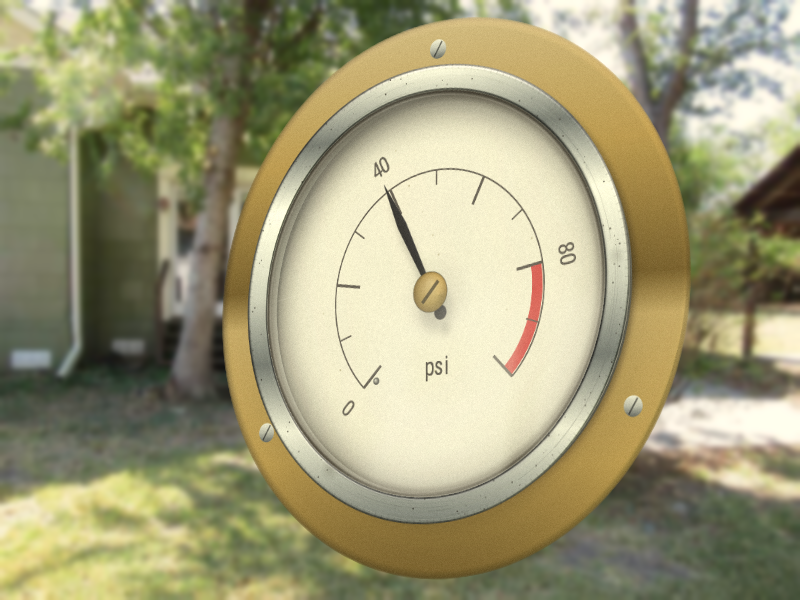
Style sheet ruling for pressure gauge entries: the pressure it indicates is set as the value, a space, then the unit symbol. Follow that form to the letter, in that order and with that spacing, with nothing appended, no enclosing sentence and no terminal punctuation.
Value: 40 psi
